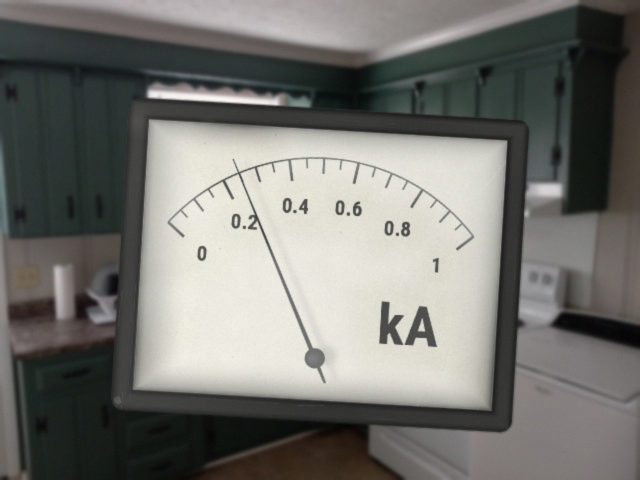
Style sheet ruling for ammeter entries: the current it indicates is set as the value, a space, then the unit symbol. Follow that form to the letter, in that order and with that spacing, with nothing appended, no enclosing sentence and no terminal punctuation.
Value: 0.25 kA
